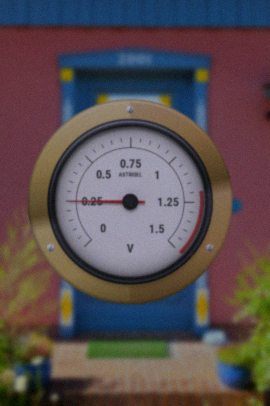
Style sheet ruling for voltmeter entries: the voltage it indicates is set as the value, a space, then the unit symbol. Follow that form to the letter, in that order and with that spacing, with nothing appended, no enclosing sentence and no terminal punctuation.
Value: 0.25 V
